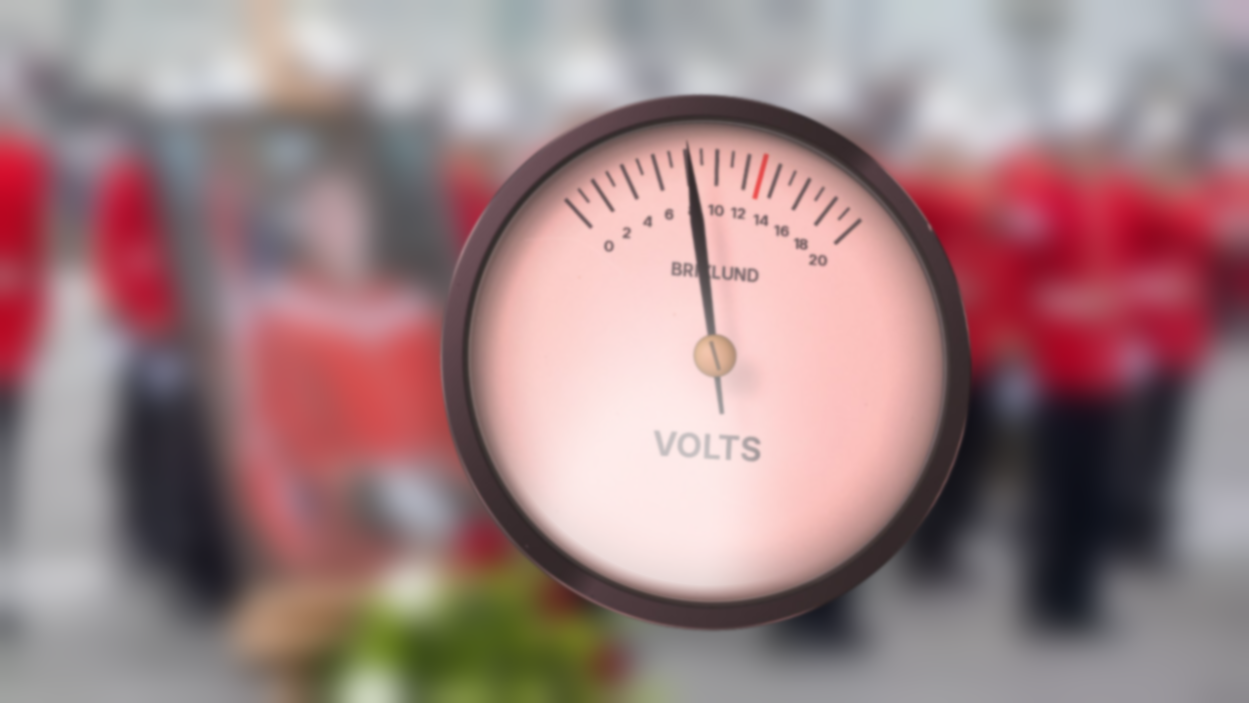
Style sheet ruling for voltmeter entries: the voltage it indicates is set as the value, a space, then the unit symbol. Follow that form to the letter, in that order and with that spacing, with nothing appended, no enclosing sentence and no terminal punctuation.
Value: 8 V
